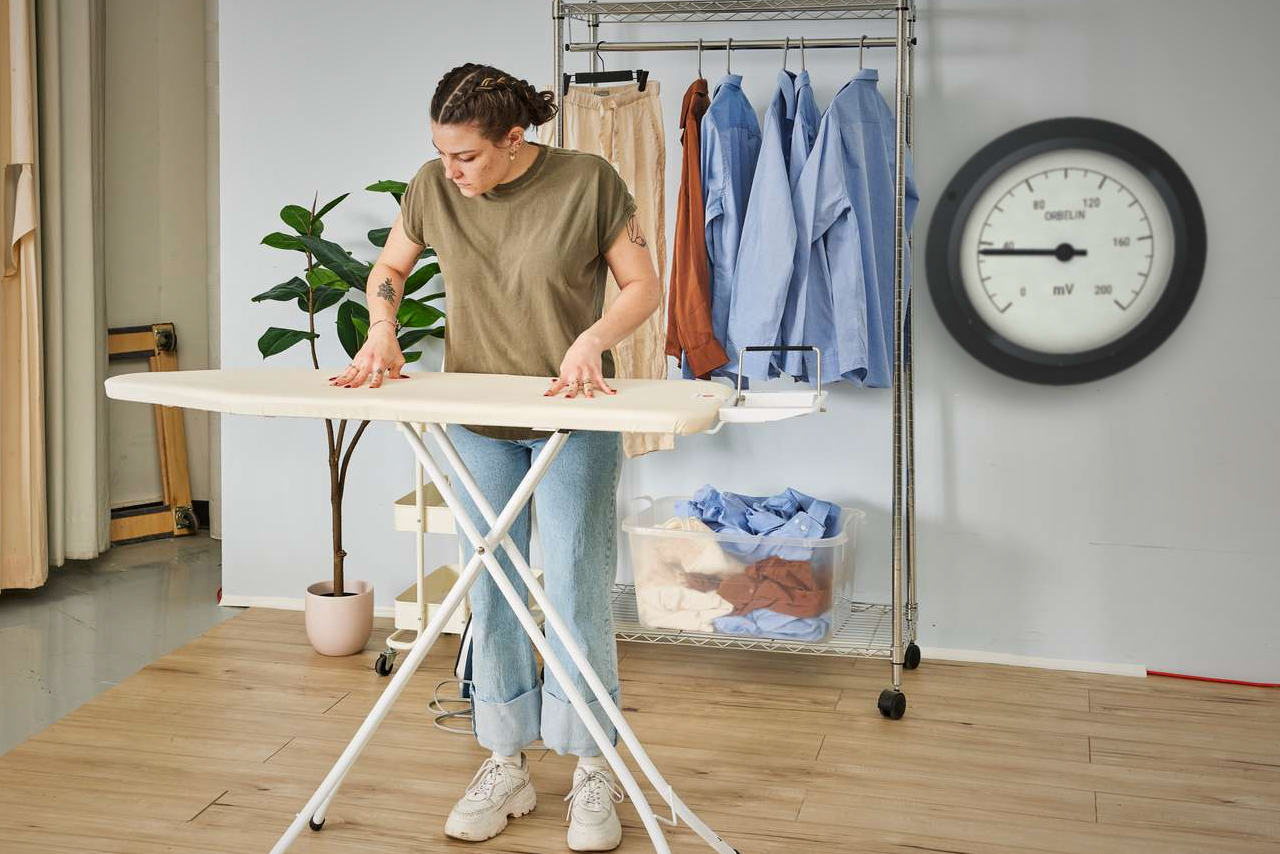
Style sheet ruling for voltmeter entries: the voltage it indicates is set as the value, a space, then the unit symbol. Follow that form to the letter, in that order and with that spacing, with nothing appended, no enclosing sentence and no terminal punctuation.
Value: 35 mV
